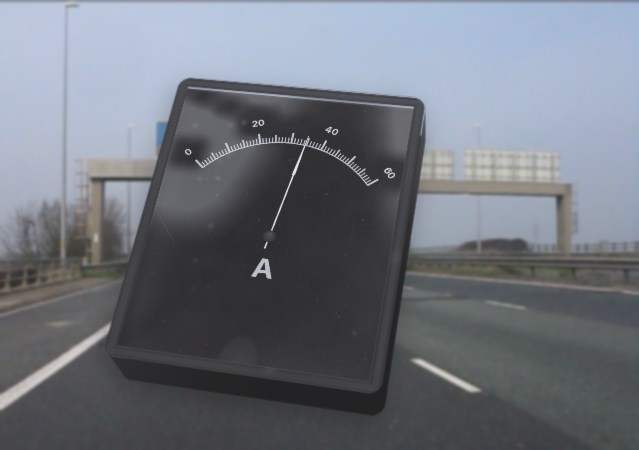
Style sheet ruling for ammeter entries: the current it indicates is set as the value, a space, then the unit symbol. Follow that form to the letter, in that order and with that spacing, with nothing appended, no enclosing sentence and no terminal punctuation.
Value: 35 A
